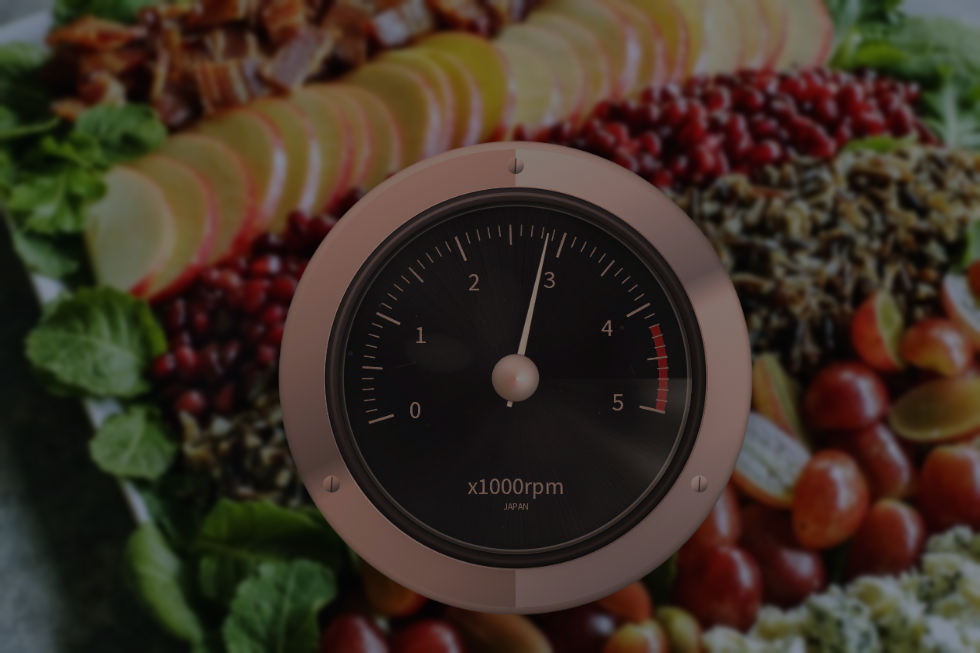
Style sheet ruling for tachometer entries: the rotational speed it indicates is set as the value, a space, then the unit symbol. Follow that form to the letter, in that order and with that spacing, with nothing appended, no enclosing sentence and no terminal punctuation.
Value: 2850 rpm
